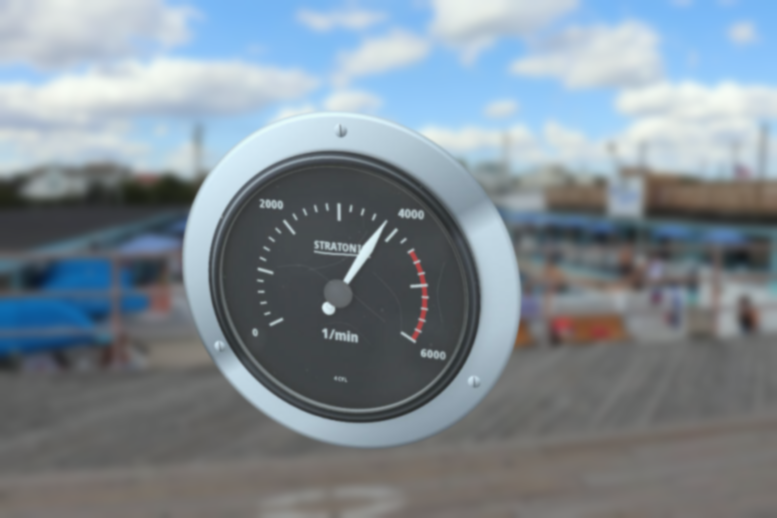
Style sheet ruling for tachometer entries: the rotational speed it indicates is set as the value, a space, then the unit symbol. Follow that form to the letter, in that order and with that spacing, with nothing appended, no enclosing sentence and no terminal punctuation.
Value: 3800 rpm
